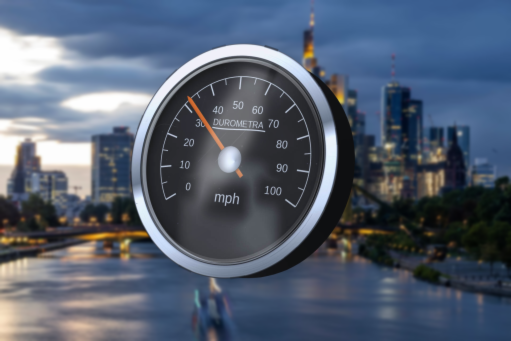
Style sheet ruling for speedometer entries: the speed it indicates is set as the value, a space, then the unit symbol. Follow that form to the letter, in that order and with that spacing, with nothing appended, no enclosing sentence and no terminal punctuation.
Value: 32.5 mph
